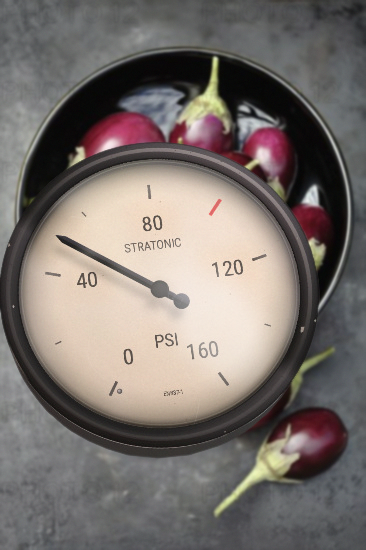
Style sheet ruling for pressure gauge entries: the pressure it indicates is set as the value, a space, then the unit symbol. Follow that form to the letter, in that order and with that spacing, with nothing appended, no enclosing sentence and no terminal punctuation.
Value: 50 psi
